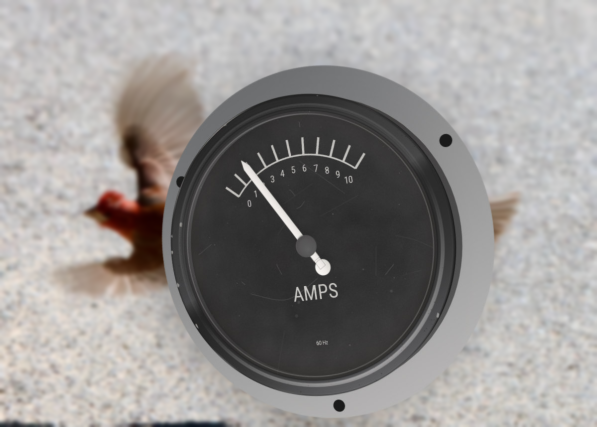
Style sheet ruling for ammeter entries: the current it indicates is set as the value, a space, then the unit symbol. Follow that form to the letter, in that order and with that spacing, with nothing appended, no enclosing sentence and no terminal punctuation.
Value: 2 A
